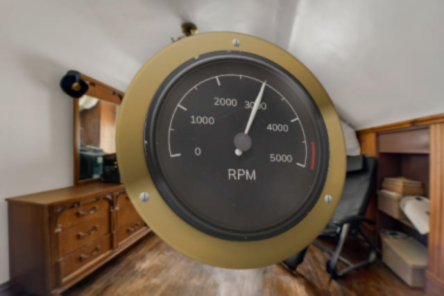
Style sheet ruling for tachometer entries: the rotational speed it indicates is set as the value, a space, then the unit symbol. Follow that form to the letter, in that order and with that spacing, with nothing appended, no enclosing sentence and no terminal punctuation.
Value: 3000 rpm
